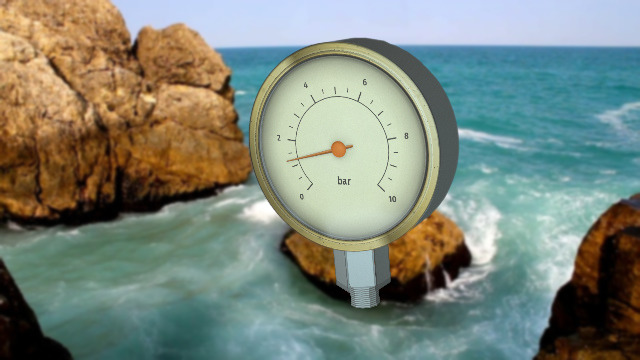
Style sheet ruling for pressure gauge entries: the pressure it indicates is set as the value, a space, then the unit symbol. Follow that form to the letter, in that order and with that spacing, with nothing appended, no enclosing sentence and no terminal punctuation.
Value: 1.25 bar
